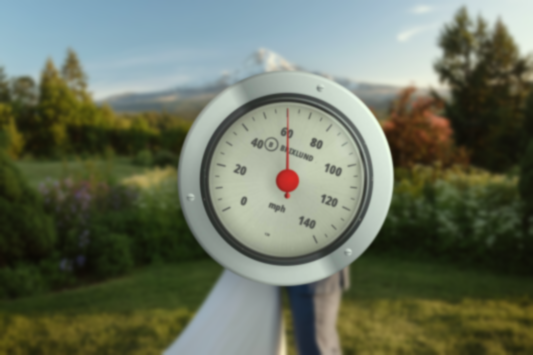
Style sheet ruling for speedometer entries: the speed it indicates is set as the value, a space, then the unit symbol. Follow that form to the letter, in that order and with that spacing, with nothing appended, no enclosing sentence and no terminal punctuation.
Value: 60 mph
